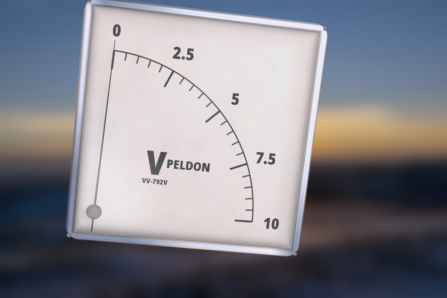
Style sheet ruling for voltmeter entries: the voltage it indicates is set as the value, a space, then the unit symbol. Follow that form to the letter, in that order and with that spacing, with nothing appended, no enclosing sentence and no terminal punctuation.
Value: 0 V
